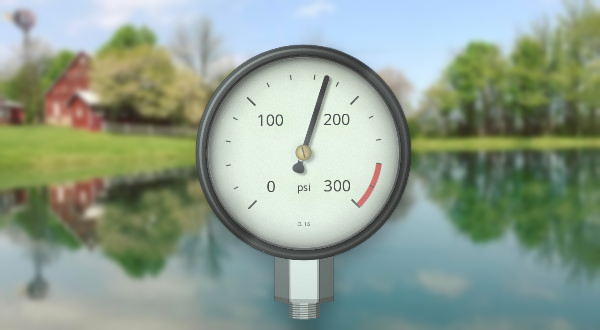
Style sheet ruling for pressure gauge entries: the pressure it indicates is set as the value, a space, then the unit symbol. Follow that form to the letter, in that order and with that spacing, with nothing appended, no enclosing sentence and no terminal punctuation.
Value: 170 psi
